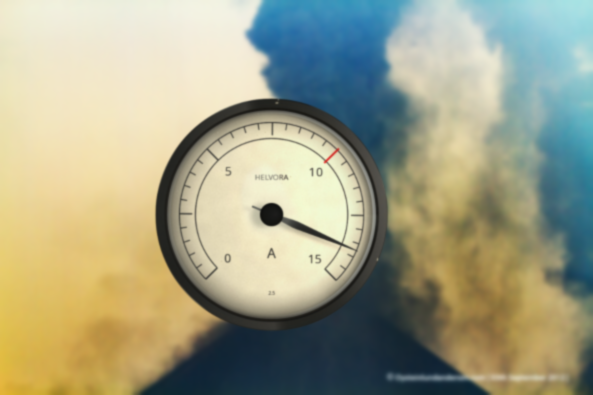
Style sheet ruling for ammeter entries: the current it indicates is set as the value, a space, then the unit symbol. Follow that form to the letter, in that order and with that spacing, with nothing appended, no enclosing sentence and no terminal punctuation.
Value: 13.75 A
